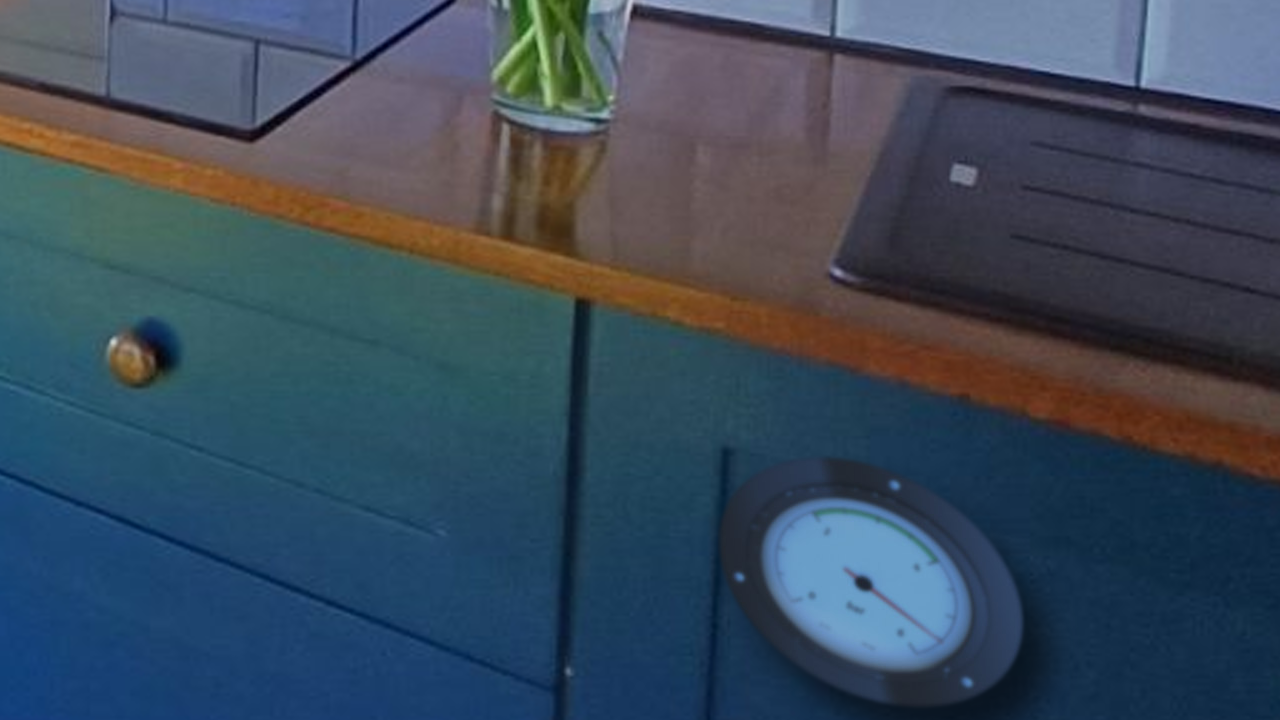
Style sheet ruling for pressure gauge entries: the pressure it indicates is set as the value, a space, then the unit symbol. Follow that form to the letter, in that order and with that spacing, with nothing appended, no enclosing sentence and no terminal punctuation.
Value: 5.5 bar
